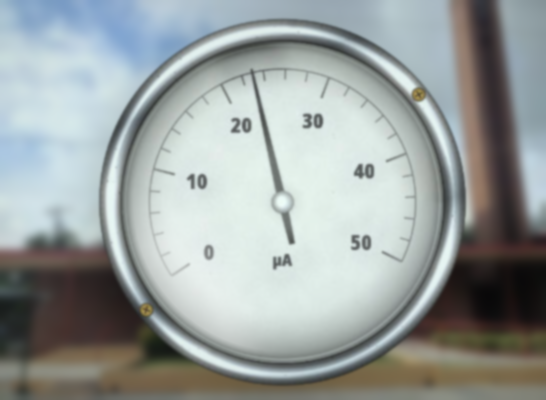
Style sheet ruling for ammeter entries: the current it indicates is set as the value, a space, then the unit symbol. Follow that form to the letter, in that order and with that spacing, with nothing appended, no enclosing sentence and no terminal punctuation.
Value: 23 µA
